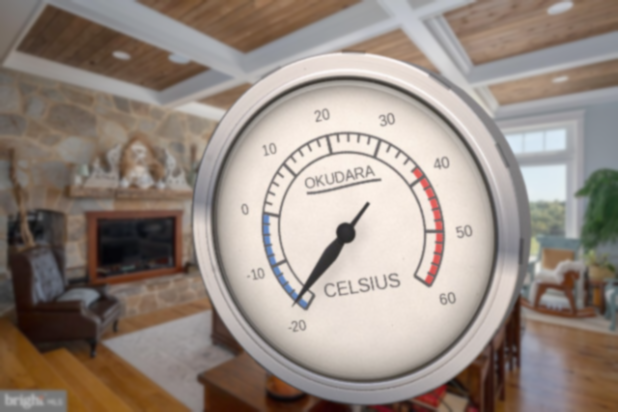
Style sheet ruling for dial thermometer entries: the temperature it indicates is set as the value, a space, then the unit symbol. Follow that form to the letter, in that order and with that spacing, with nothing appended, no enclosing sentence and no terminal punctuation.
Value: -18 °C
